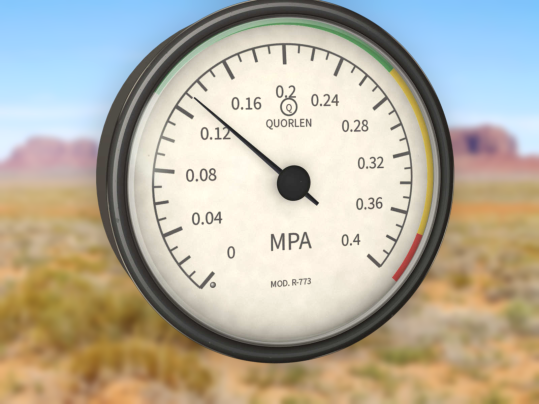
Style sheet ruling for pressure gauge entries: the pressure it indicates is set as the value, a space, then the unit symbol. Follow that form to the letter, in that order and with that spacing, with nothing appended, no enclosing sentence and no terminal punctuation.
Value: 0.13 MPa
